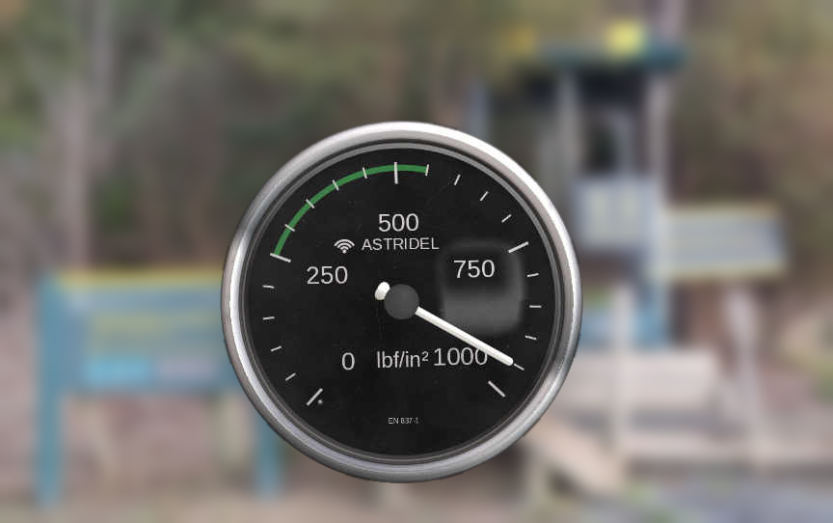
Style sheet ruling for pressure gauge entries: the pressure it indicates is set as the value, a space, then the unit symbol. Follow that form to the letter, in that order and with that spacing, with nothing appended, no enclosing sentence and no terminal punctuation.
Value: 950 psi
